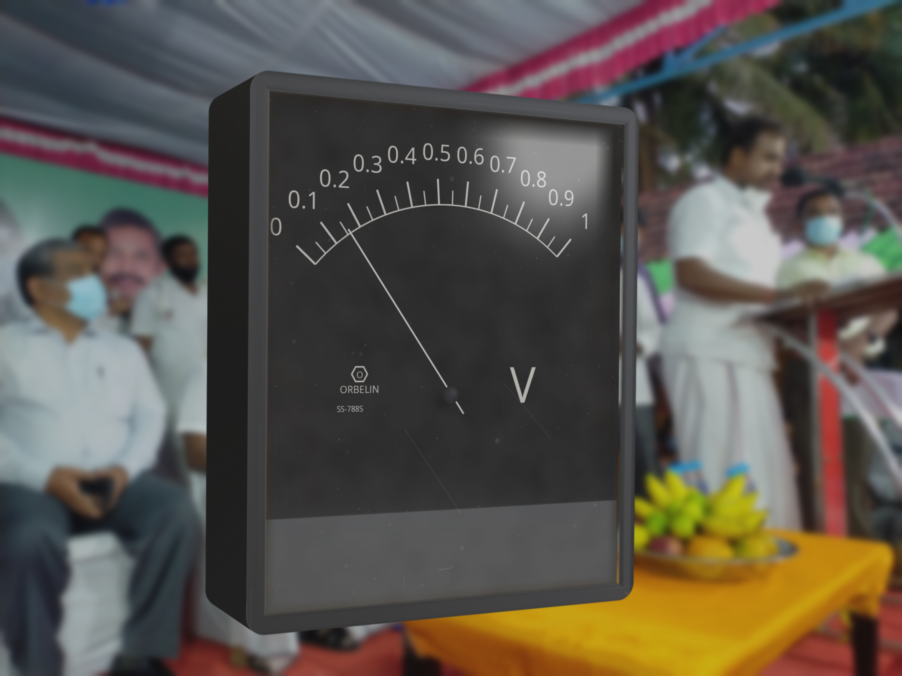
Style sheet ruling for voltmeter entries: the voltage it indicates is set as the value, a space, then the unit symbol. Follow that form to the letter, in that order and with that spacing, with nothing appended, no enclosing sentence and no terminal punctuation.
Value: 0.15 V
